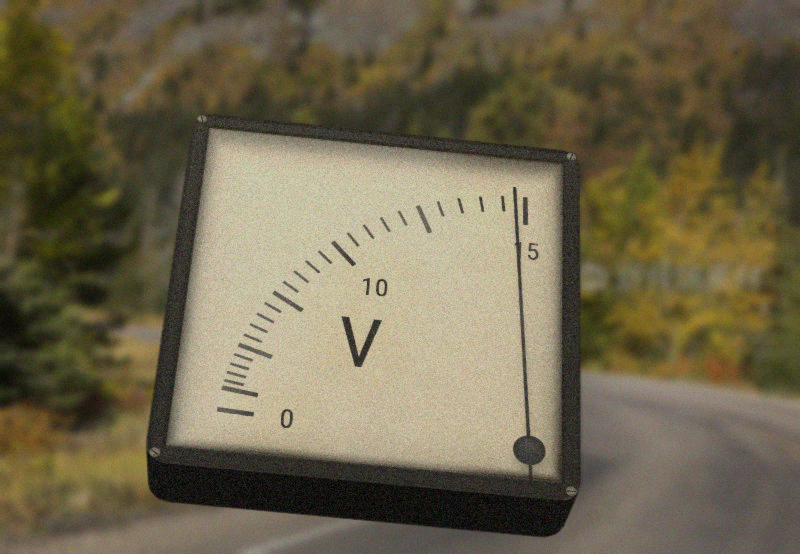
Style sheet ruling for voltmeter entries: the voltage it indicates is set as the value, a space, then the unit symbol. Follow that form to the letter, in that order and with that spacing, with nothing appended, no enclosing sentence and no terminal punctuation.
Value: 14.75 V
